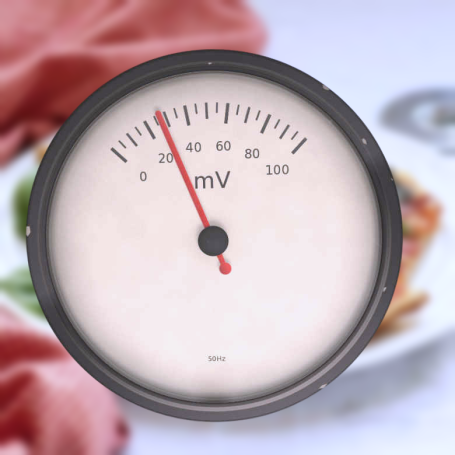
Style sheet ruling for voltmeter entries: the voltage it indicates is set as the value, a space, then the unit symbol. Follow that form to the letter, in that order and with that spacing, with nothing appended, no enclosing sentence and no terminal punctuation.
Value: 27.5 mV
